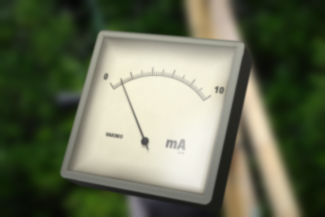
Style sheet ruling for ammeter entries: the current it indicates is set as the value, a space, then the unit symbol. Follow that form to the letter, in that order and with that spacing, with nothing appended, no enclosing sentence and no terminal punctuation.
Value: 1 mA
